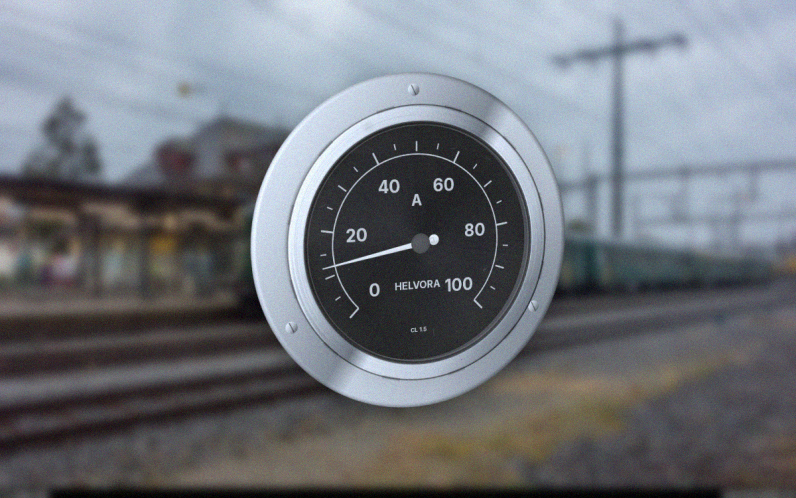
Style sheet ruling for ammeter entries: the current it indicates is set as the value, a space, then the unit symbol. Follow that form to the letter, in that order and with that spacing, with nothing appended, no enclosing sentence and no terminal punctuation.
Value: 12.5 A
